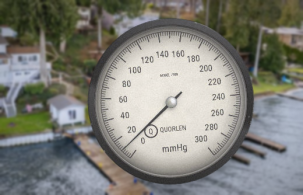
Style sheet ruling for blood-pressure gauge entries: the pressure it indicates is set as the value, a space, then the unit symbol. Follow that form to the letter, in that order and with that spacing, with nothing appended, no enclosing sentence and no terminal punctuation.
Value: 10 mmHg
